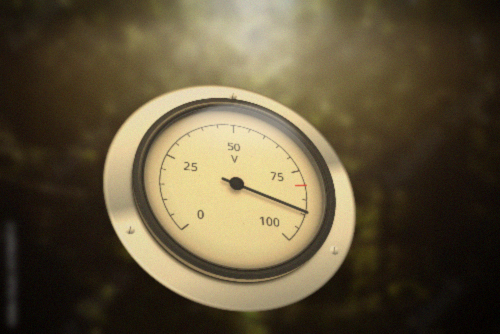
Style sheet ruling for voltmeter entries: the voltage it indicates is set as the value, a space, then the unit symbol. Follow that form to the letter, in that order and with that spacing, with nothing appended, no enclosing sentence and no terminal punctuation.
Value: 90 V
